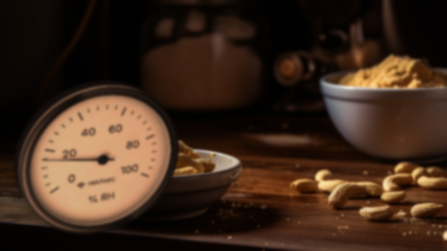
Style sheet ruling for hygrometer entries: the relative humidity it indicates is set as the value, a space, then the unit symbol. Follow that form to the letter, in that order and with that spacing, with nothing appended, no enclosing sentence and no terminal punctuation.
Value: 16 %
